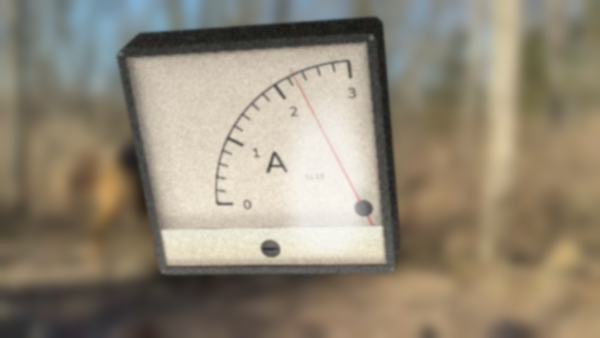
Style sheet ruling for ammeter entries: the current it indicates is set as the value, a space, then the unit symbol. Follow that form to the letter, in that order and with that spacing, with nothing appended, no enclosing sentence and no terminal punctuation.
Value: 2.3 A
